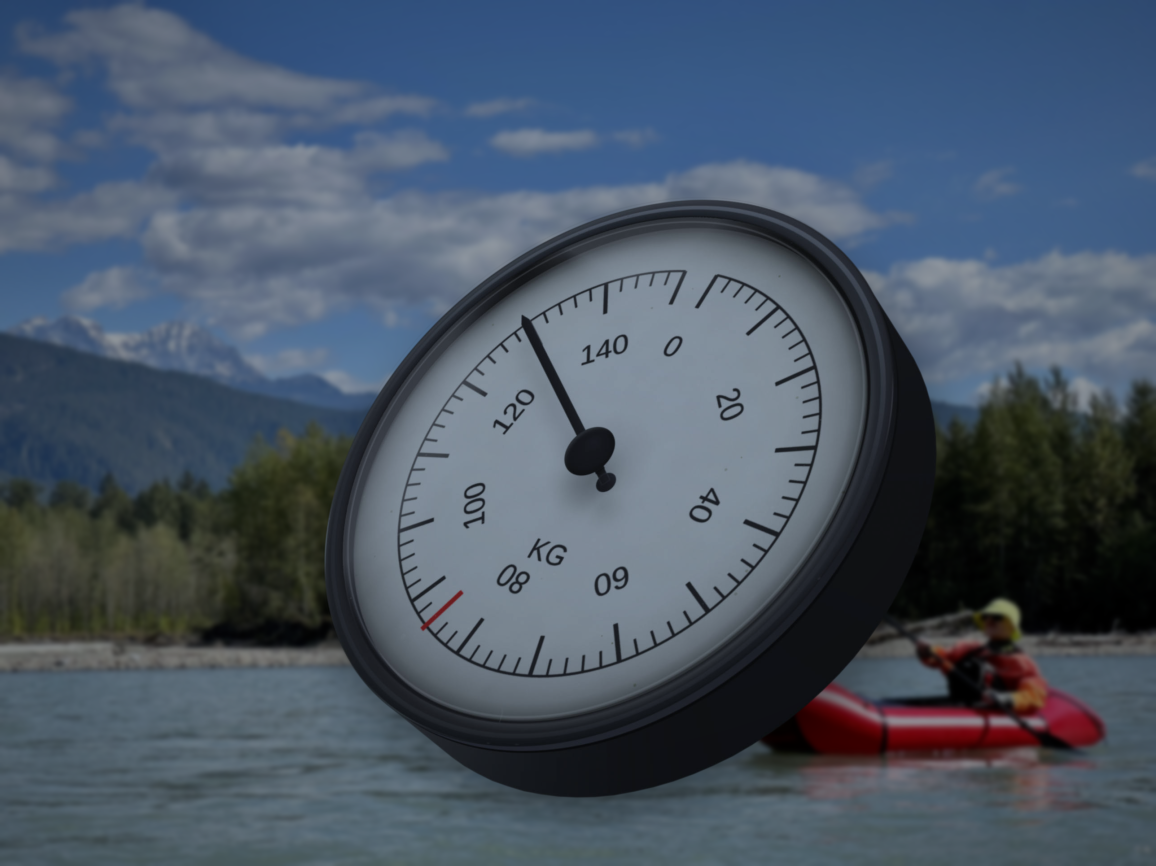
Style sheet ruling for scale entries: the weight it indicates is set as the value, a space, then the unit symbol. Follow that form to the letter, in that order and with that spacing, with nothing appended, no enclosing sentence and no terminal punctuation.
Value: 130 kg
